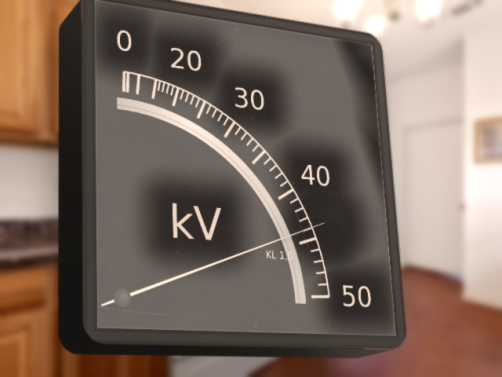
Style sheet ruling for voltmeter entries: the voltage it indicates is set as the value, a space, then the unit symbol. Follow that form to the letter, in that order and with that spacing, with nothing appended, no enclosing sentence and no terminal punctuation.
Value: 44 kV
